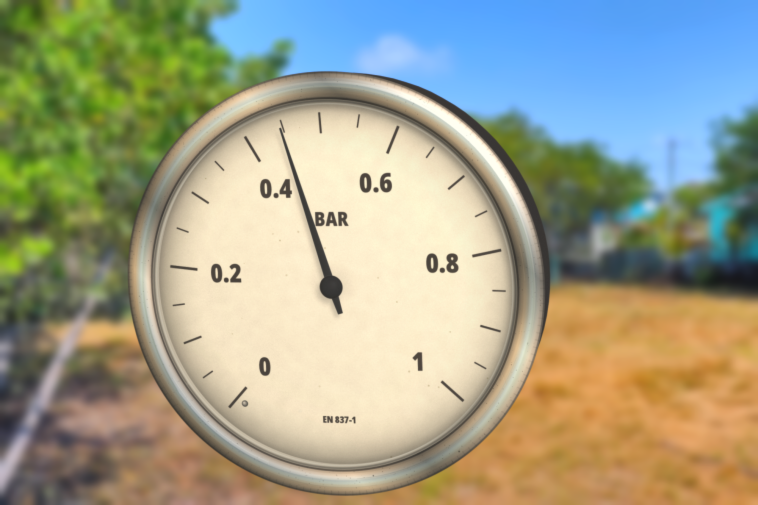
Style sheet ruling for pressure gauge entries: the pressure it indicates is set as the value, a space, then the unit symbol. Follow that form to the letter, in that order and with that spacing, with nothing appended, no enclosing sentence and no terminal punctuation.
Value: 0.45 bar
